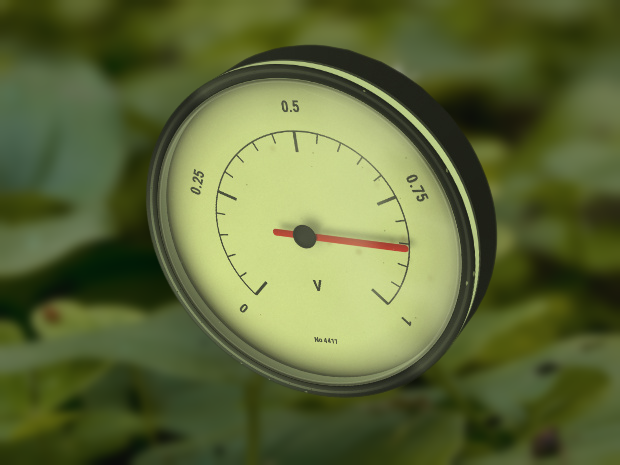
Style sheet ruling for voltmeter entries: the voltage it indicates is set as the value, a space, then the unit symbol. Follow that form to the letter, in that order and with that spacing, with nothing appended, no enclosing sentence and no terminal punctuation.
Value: 0.85 V
